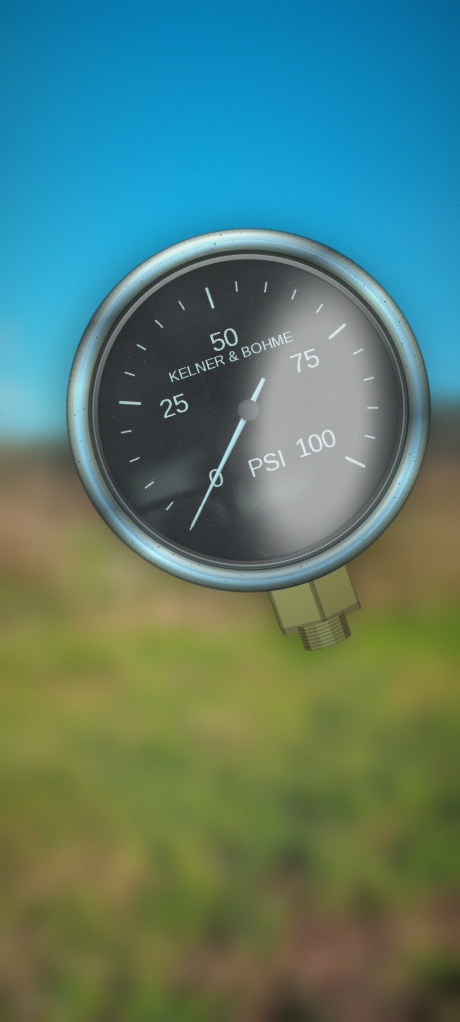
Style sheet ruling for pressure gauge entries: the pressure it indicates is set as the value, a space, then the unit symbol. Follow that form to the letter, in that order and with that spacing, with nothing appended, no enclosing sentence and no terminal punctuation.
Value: 0 psi
